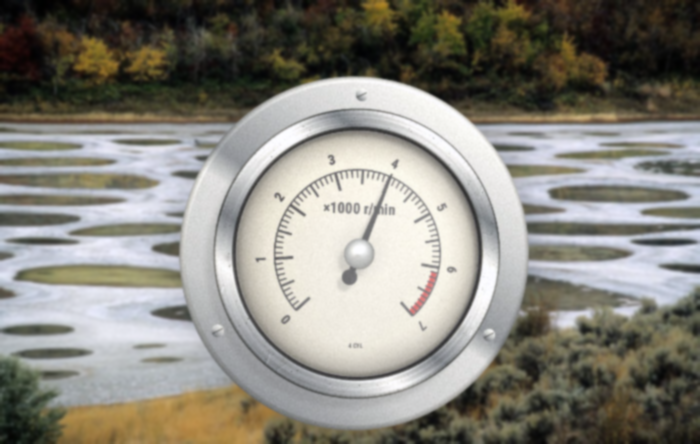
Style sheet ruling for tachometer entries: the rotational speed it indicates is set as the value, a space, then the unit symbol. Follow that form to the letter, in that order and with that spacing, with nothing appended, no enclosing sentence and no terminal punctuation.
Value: 4000 rpm
